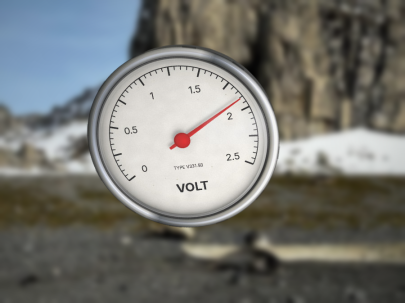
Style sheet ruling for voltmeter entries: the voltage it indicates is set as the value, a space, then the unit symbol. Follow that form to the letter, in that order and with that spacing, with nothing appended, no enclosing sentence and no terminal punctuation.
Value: 1.9 V
